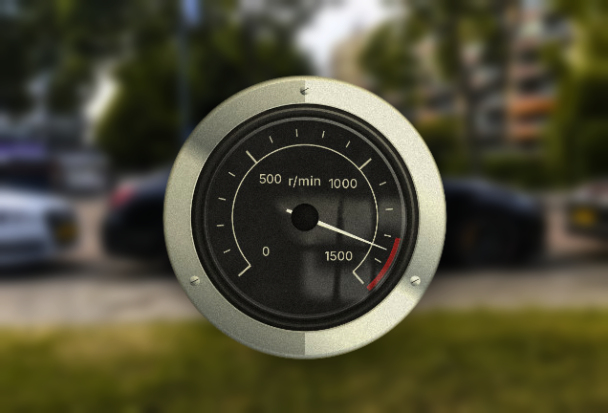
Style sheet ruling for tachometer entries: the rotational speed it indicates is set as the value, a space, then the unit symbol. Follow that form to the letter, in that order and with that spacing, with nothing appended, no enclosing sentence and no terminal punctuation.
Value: 1350 rpm
